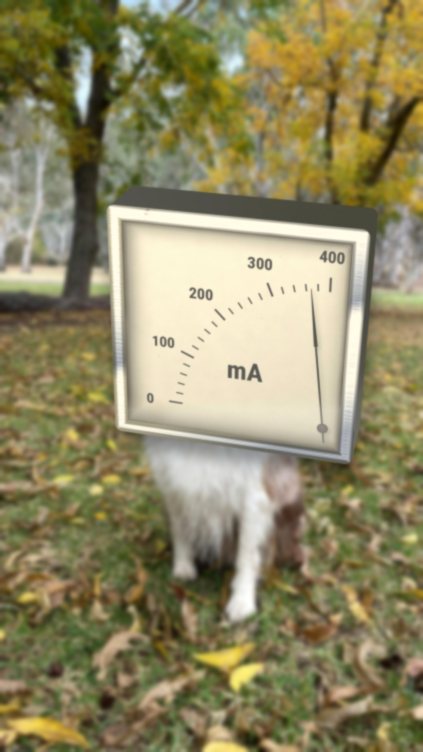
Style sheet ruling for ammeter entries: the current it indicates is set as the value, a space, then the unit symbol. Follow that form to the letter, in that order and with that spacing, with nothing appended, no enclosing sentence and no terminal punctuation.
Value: 370 mA
